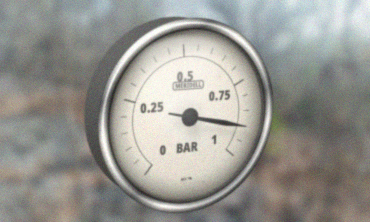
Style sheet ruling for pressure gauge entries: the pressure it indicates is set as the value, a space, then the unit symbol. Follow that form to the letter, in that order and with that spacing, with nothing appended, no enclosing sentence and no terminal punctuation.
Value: 0.9 bar
